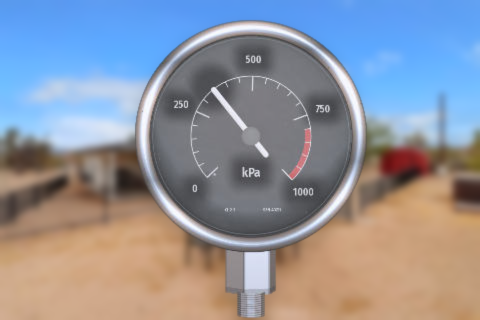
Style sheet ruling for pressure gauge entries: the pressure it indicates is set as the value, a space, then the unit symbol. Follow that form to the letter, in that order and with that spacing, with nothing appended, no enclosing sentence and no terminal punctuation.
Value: 350 kPa
